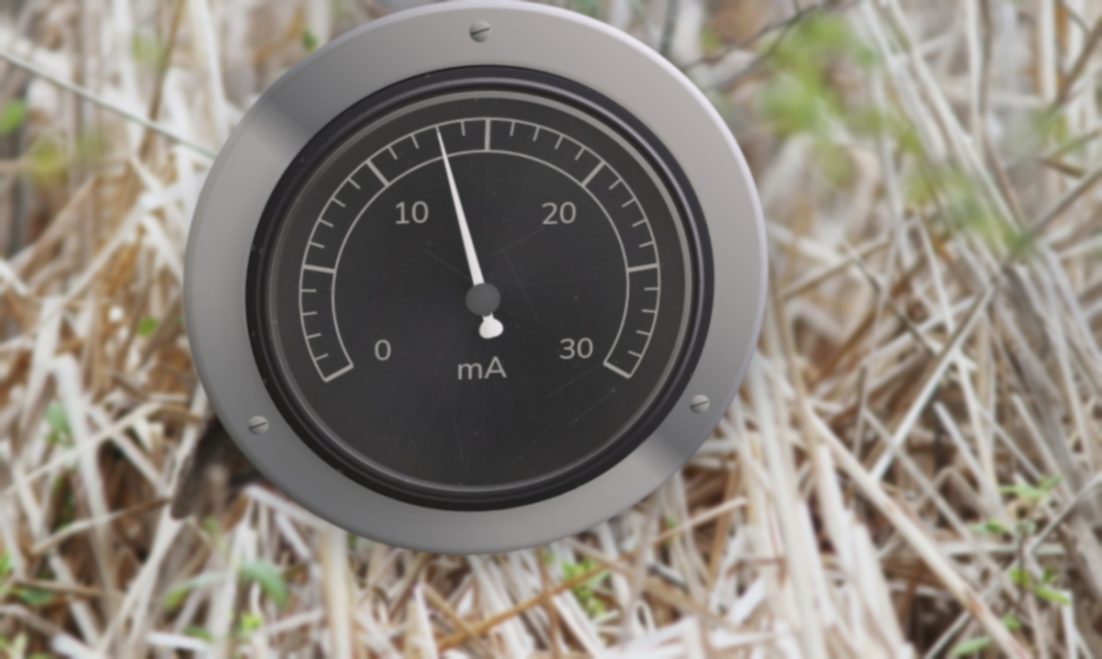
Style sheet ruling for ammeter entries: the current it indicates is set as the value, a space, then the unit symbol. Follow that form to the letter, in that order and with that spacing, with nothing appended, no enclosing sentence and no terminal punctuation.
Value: 13 mA
